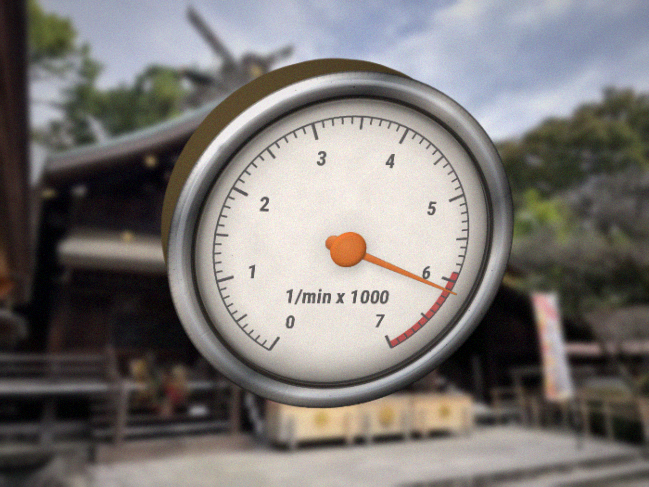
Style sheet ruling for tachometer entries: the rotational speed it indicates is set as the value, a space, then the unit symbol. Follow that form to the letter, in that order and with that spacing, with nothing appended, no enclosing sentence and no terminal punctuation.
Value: 6100 rpm
